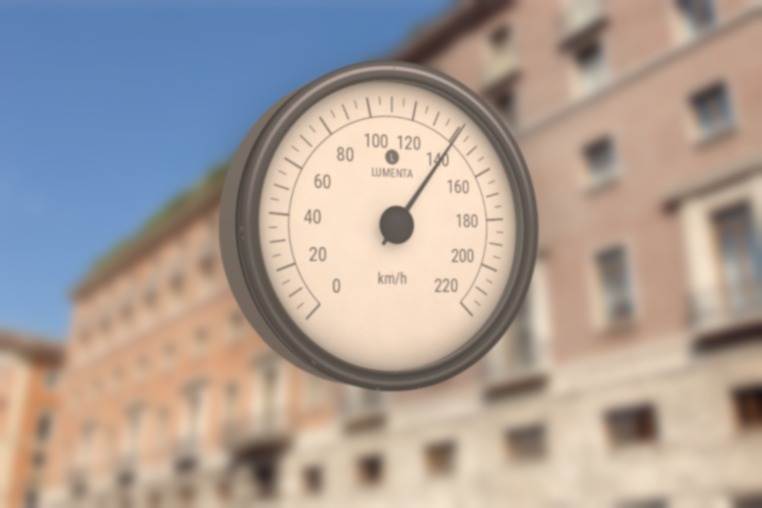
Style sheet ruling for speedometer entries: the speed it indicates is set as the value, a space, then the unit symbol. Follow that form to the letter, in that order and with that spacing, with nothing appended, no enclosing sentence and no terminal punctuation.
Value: 140 km/h
